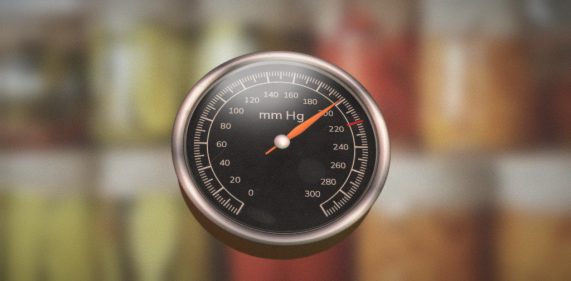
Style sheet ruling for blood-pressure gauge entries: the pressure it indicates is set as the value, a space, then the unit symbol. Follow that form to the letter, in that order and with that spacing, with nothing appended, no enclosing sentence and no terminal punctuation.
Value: 200 mmHg
